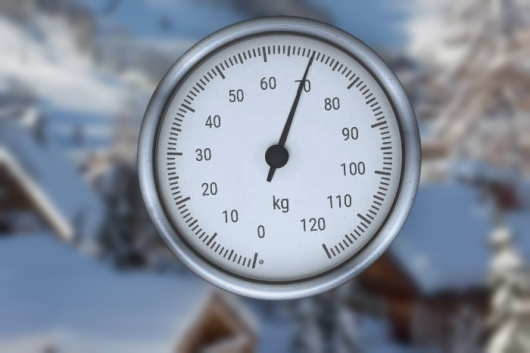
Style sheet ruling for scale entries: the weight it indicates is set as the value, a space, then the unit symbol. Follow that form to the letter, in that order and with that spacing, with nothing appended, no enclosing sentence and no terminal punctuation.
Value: 70 kg
